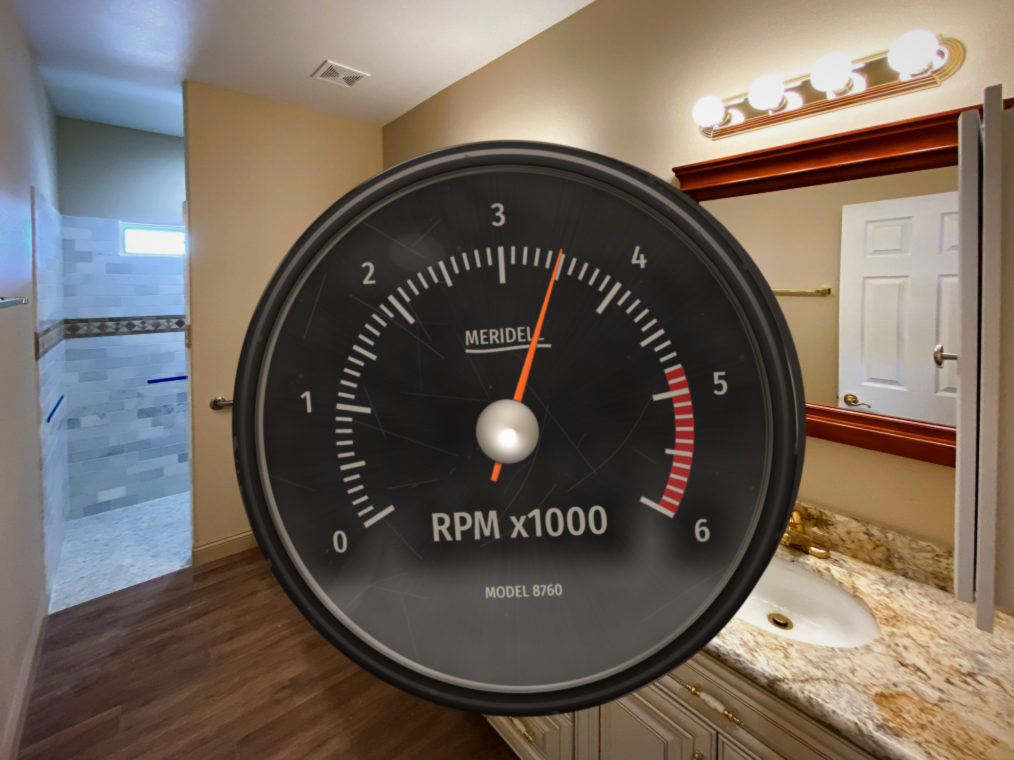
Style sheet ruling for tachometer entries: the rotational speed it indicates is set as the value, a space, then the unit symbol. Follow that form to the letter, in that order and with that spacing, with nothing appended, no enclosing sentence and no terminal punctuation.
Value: 3500 rpm
